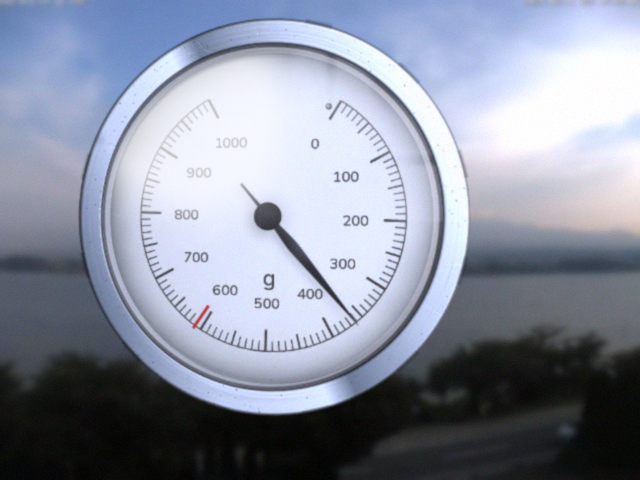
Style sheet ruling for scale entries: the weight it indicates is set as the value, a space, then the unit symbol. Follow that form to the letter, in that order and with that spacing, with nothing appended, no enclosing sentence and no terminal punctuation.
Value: 360 g
